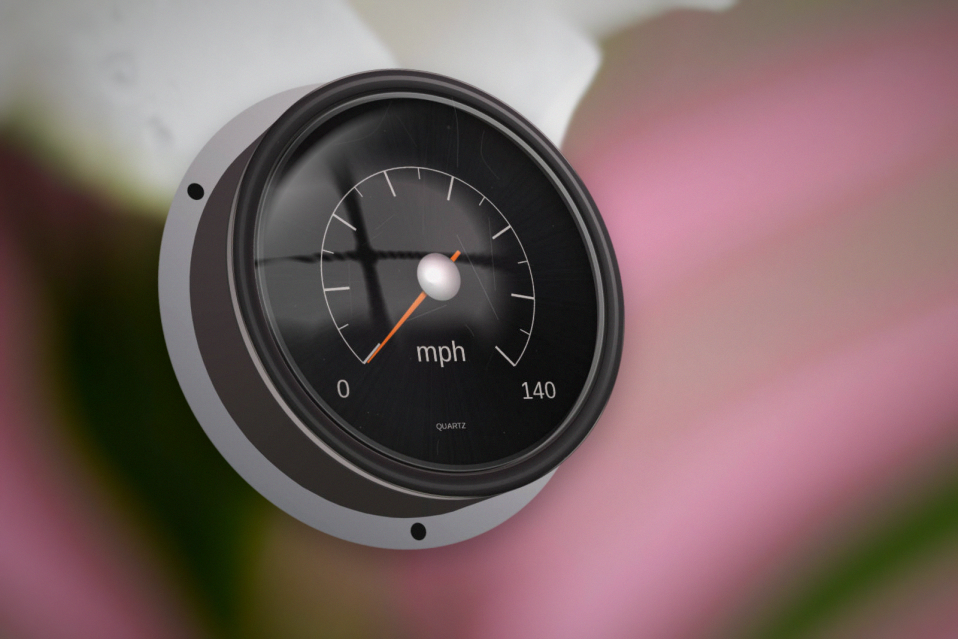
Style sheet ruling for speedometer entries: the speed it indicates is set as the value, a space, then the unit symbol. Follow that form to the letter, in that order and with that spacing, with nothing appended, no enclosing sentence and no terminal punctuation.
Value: 0 mph
